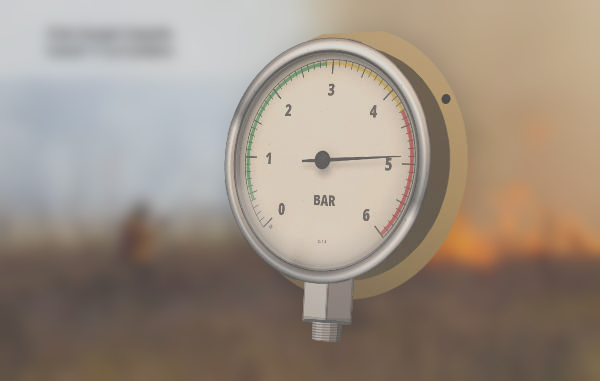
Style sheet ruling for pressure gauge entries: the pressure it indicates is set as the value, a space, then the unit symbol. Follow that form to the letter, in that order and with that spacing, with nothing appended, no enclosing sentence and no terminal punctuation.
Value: 4.9 bar
